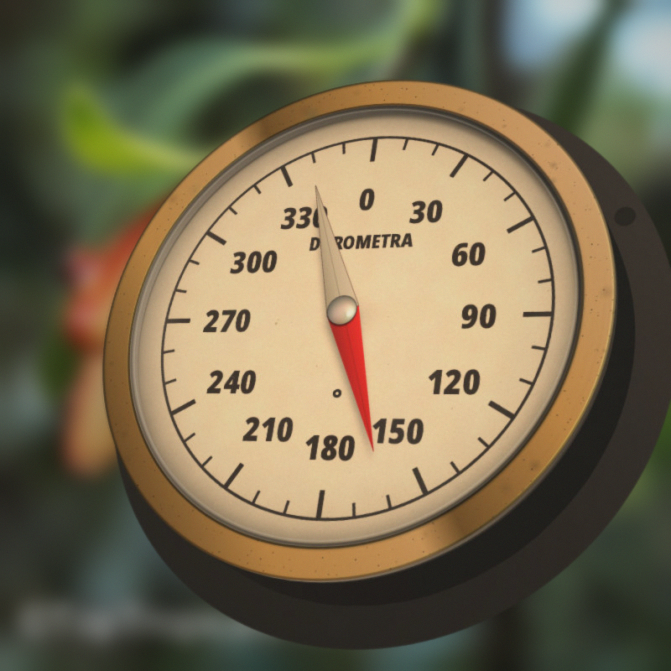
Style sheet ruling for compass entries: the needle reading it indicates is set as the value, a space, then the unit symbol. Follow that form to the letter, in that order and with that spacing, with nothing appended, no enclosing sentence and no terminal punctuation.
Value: 160 °
